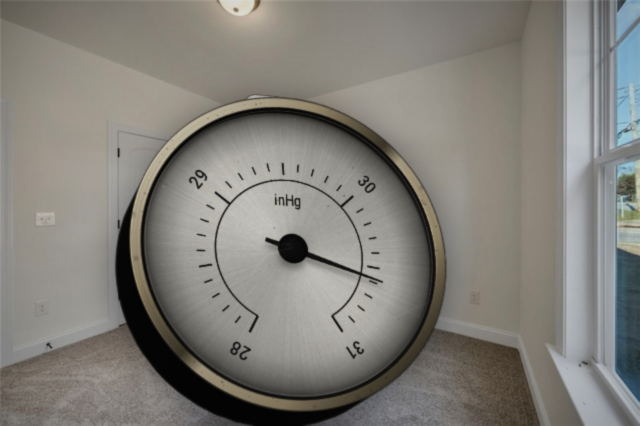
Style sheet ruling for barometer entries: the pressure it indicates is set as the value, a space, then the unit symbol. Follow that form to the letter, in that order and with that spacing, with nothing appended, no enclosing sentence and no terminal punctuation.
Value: 30.6 inHg
